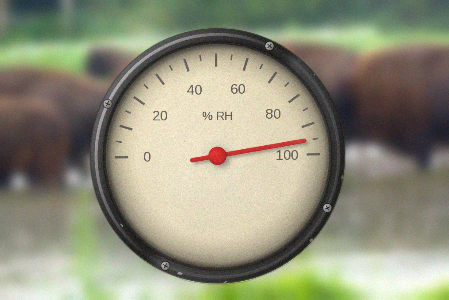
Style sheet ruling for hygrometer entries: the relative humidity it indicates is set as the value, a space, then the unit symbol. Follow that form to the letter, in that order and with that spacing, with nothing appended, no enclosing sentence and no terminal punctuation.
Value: 95 %
